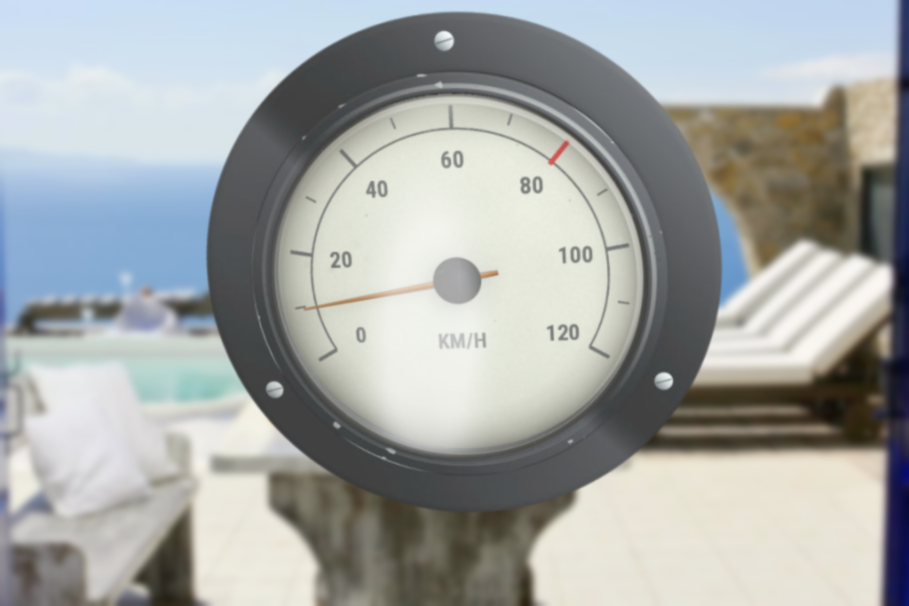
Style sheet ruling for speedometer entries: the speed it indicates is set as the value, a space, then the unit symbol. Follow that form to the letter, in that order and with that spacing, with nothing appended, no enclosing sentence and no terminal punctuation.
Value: 10 km/h
